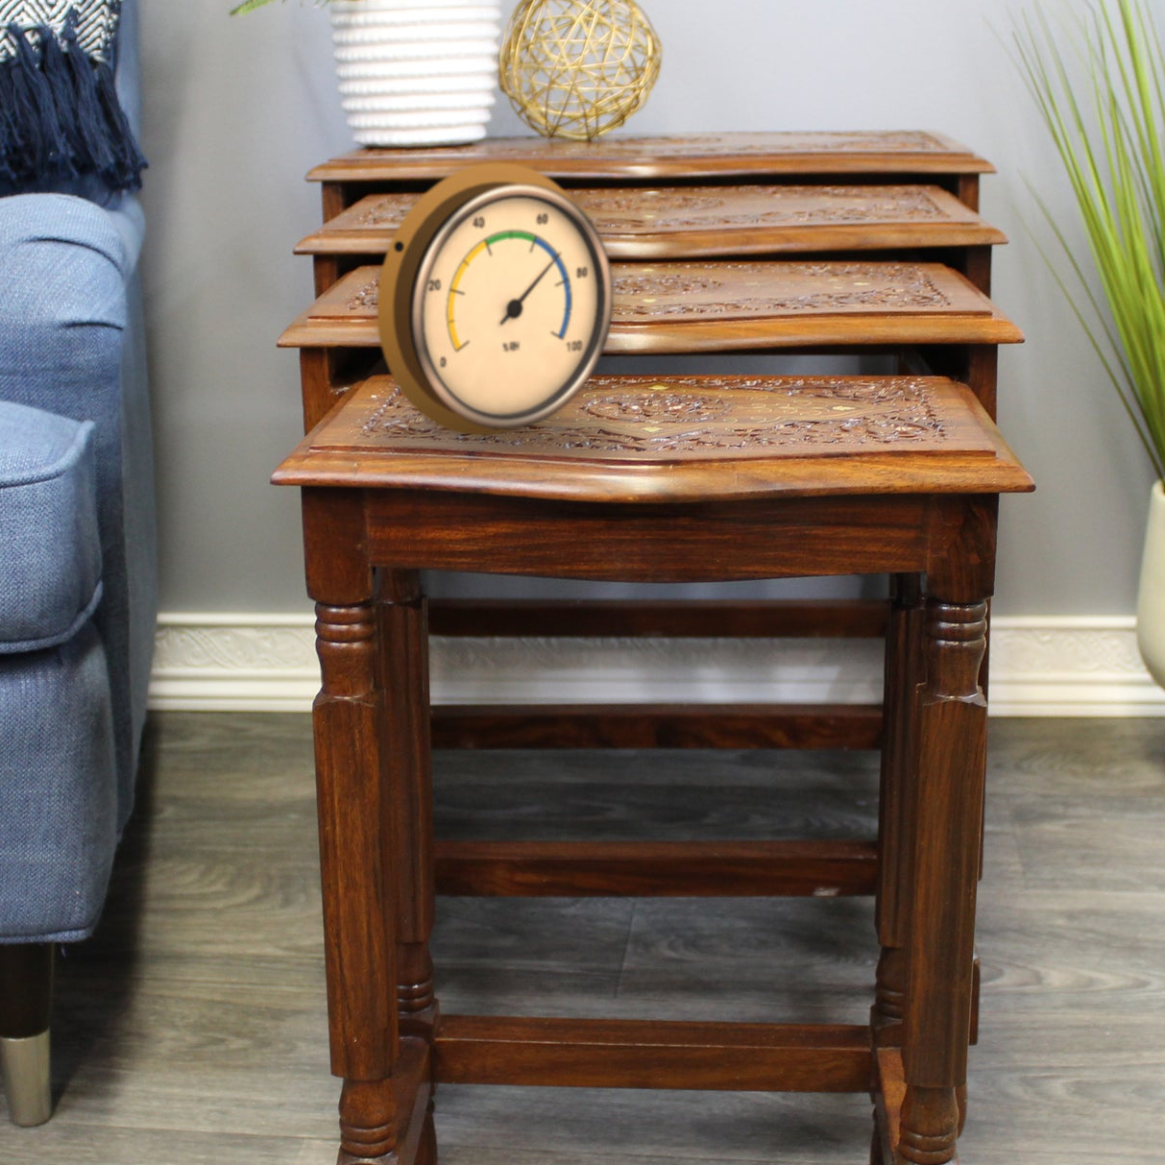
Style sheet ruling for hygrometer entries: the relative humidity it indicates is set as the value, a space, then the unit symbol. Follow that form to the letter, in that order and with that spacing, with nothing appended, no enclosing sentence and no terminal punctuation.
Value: 70 %
